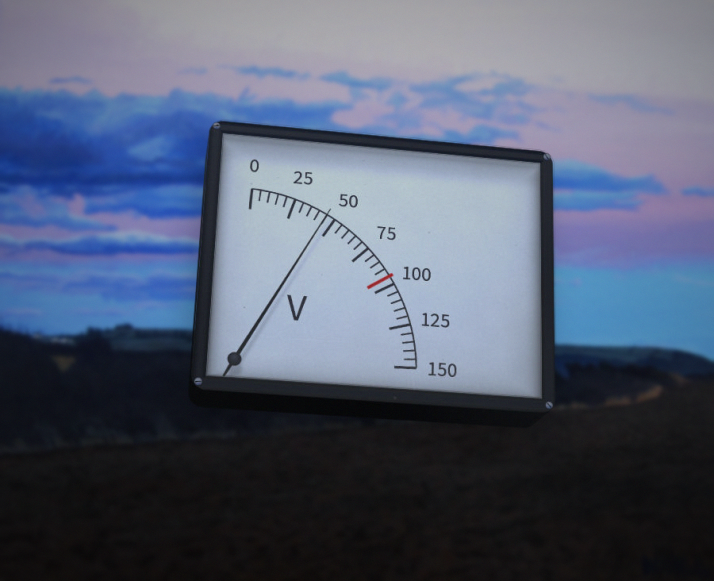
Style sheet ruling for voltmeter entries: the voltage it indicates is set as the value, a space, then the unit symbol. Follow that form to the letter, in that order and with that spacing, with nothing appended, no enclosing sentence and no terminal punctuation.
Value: 45 V
